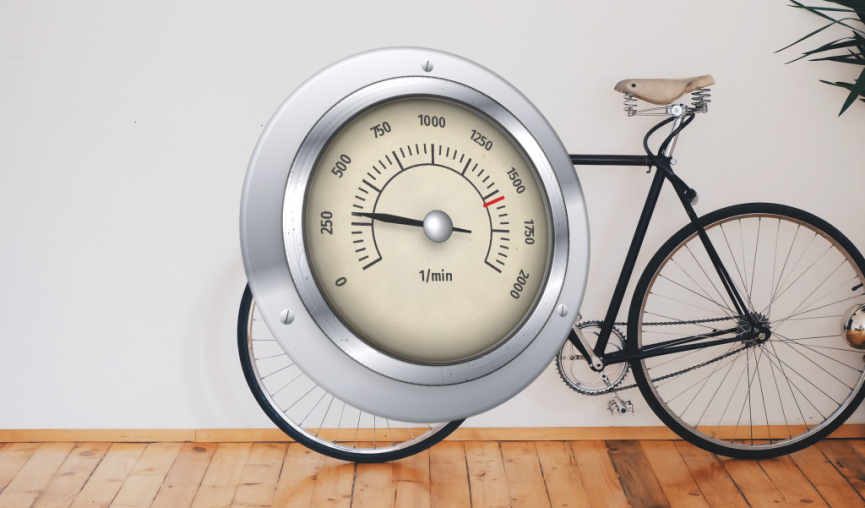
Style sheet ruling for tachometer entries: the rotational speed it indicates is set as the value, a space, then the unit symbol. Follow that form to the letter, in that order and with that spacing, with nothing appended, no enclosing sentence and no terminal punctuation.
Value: 300 rpm
